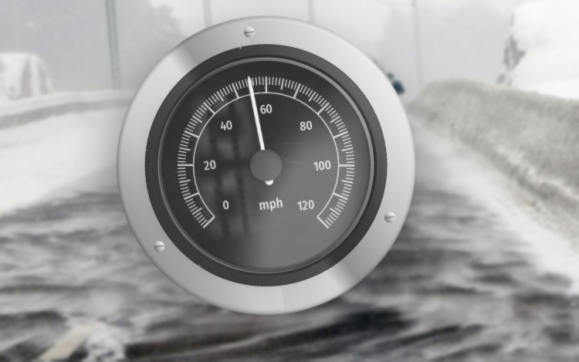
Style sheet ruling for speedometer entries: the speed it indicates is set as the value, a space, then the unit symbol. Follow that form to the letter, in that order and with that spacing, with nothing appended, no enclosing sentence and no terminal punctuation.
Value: 55 mph
